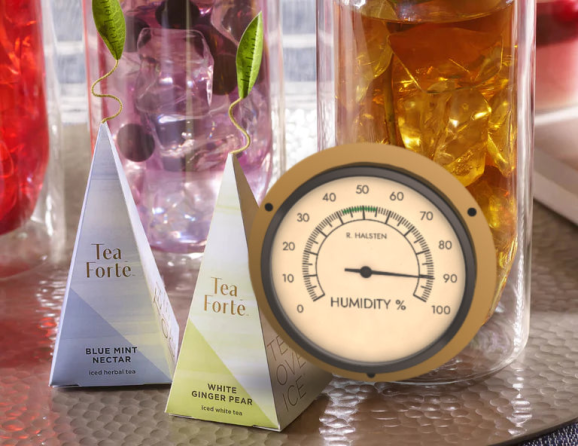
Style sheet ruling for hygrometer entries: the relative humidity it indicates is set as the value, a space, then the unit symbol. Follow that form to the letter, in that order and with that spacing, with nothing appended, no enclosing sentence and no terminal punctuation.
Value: 90 %
